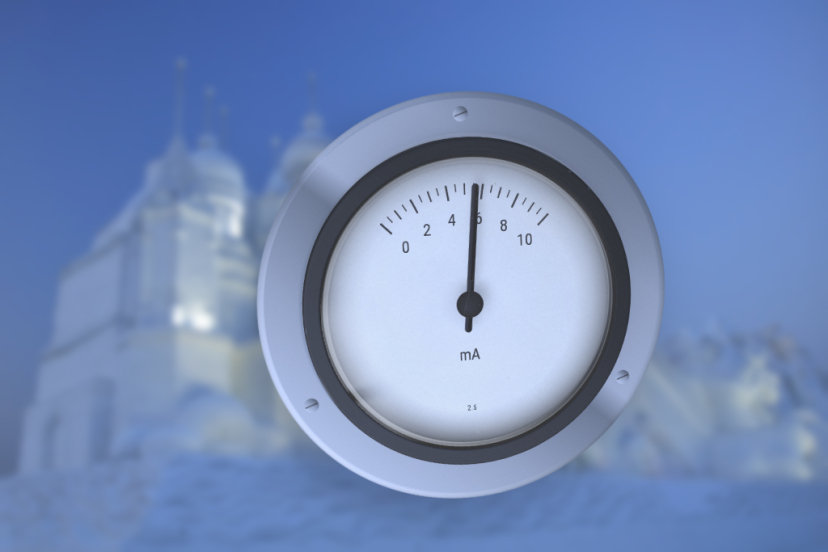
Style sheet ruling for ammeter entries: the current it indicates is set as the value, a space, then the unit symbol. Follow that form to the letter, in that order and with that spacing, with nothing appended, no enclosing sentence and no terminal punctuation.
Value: 5.5 mA
